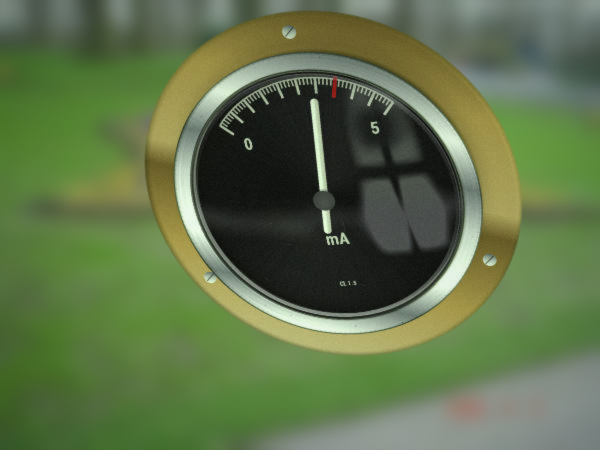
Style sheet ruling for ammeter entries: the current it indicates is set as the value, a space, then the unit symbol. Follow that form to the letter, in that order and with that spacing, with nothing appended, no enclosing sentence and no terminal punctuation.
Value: 3 mA
